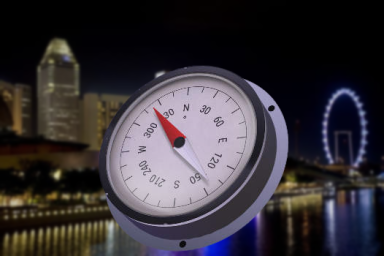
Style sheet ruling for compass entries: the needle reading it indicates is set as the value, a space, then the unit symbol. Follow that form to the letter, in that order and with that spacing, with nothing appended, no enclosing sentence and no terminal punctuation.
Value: 322.5 °
